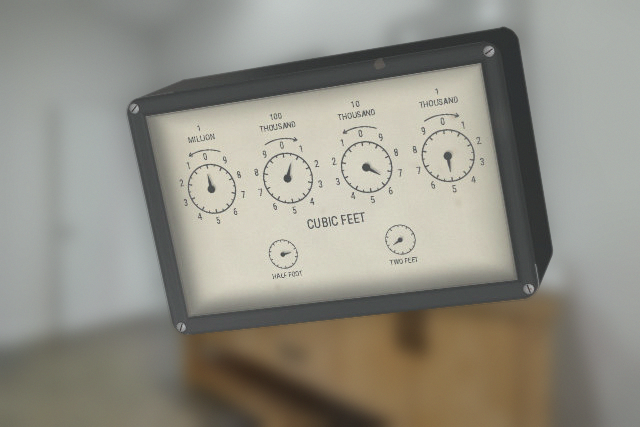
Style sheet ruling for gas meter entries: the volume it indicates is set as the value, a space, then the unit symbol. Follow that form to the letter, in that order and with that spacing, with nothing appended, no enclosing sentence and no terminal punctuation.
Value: 6500 ft³
